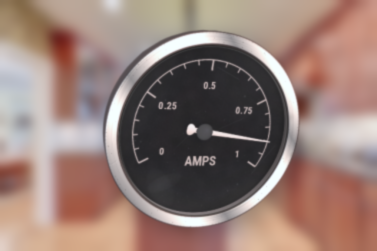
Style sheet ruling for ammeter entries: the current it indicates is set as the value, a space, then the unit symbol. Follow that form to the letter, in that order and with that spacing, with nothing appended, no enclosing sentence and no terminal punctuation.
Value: 0.9 A
